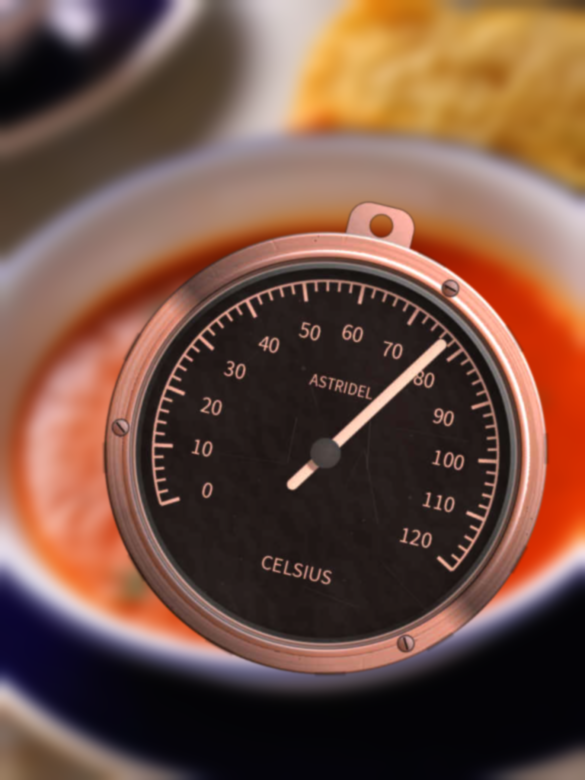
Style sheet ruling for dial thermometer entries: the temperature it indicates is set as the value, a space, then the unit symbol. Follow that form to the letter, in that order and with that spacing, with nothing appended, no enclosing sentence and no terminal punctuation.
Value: 77 °C
